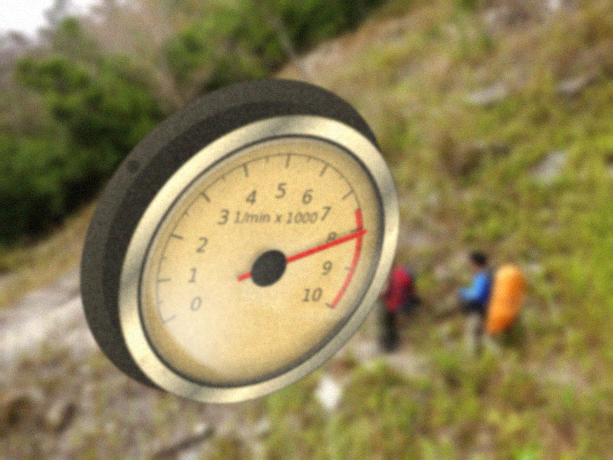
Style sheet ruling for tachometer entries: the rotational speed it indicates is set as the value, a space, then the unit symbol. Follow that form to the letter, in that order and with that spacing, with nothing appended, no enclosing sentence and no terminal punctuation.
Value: 8000 rpm
